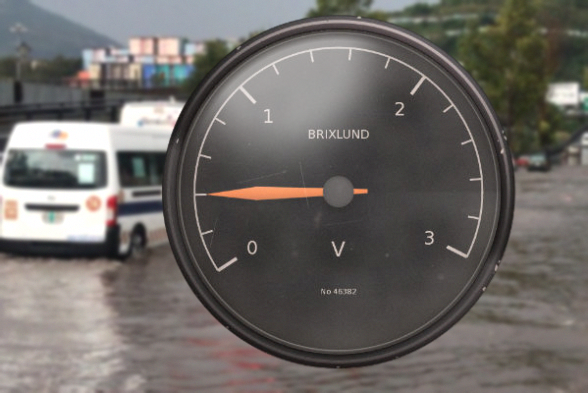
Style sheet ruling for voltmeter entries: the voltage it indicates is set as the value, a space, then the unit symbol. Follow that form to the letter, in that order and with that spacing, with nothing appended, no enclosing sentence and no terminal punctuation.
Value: 0.4 V
